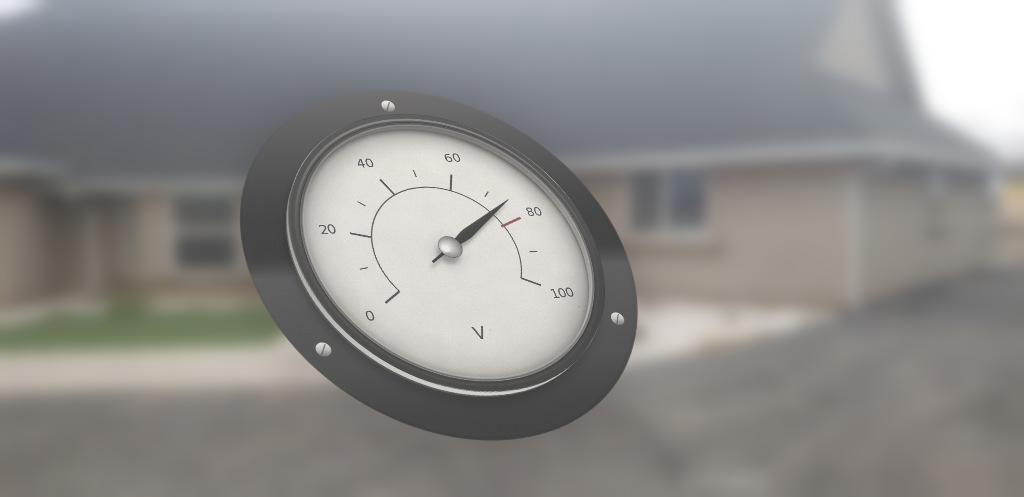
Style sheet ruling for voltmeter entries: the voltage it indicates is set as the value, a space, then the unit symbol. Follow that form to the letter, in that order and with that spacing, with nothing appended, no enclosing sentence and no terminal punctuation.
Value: 75 V
